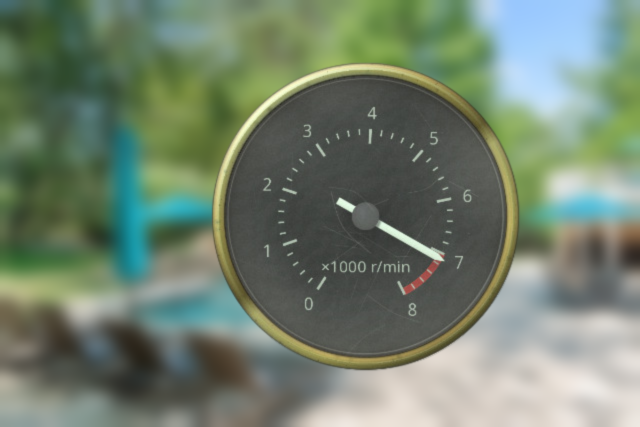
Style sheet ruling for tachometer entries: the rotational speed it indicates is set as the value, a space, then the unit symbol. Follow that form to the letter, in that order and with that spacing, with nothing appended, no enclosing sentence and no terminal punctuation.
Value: 7100 rpm
